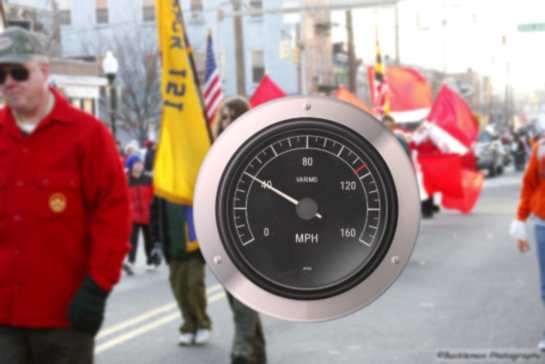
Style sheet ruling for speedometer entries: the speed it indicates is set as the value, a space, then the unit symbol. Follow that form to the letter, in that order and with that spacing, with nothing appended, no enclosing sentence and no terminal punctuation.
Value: 40 mph
